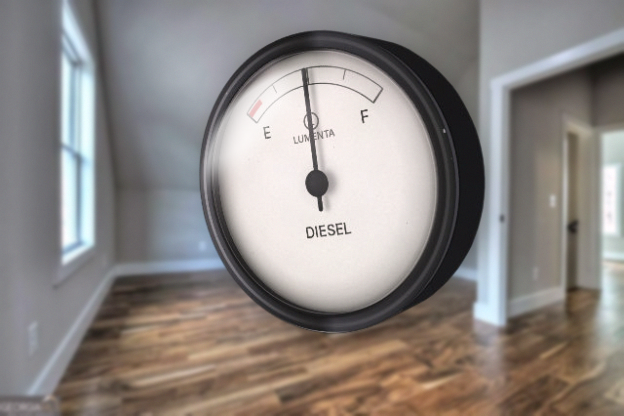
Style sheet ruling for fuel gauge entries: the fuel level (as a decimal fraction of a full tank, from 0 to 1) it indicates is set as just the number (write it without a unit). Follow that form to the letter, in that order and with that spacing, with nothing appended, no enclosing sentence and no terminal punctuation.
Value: 0.5
